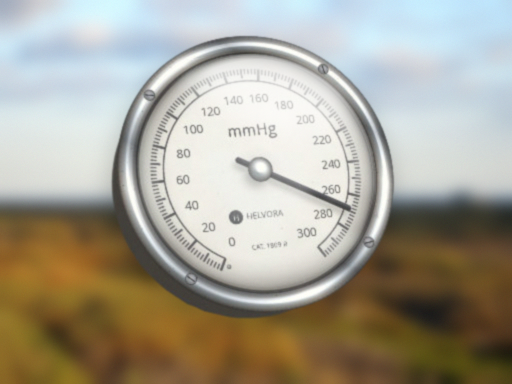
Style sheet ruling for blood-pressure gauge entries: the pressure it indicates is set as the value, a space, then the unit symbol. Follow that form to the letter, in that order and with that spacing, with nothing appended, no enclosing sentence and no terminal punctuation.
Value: 270 mmHg
